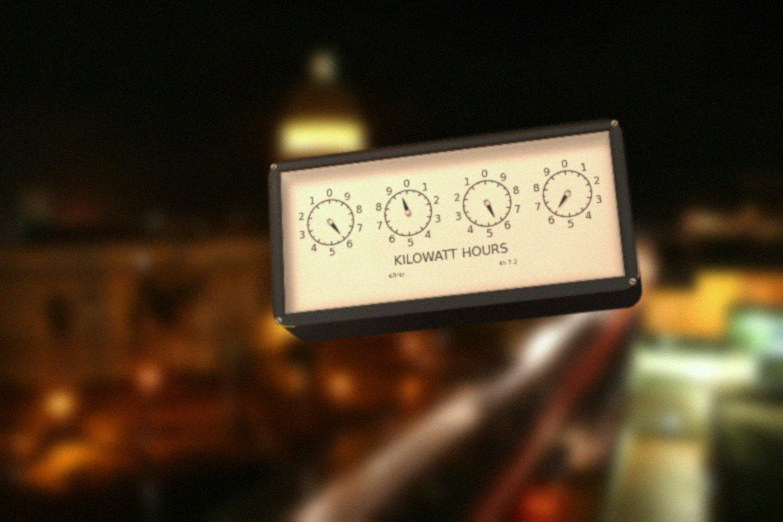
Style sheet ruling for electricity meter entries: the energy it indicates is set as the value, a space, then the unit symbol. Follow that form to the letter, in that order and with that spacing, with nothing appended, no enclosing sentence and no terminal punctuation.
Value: 5956 kWh
